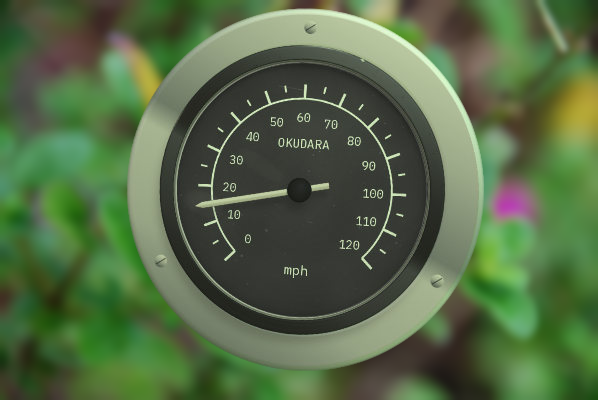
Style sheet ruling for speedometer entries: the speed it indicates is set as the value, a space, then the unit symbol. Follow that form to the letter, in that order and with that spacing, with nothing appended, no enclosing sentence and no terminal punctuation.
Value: 15 mph
